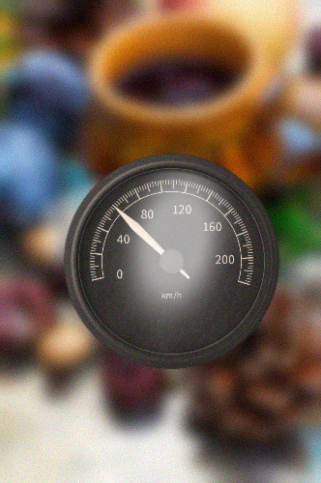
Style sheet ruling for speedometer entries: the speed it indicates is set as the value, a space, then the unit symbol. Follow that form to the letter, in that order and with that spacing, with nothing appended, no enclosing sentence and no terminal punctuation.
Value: 60 km/h
